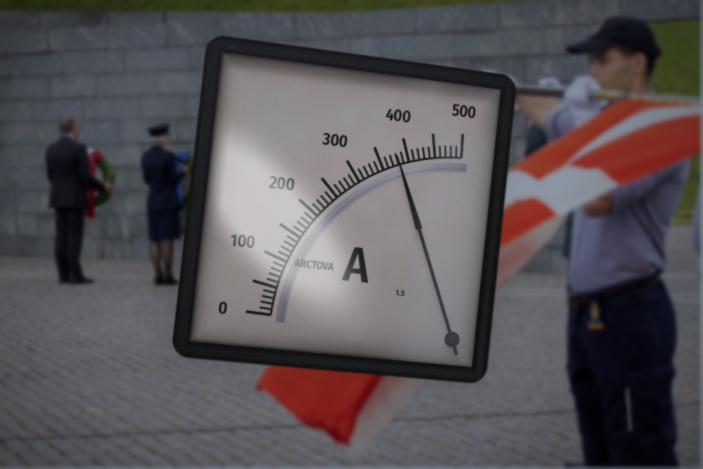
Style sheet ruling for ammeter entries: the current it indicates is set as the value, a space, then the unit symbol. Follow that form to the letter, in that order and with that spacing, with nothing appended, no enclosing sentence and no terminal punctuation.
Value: 380 A
